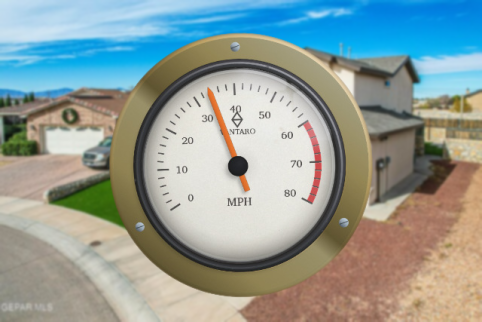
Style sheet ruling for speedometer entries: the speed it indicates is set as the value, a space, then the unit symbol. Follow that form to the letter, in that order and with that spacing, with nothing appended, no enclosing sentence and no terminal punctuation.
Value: 34 mph
